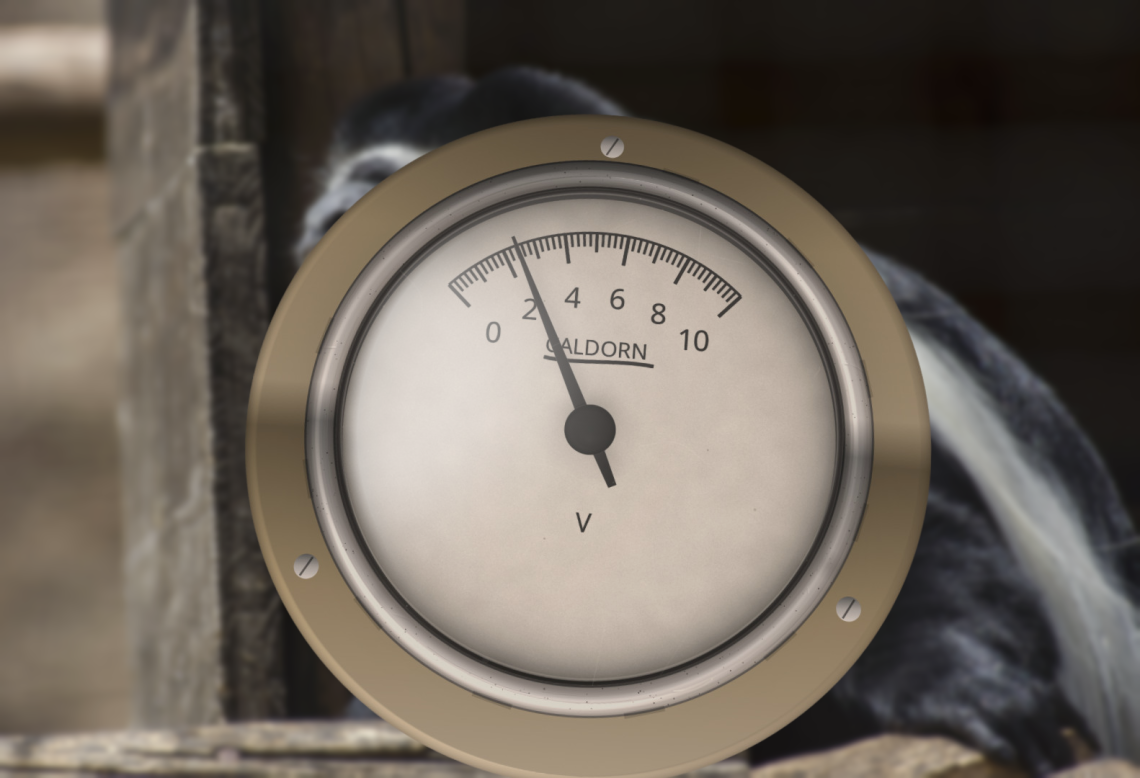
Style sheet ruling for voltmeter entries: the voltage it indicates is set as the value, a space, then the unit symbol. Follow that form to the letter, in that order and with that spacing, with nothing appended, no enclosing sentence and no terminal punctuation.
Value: 2.4 V
